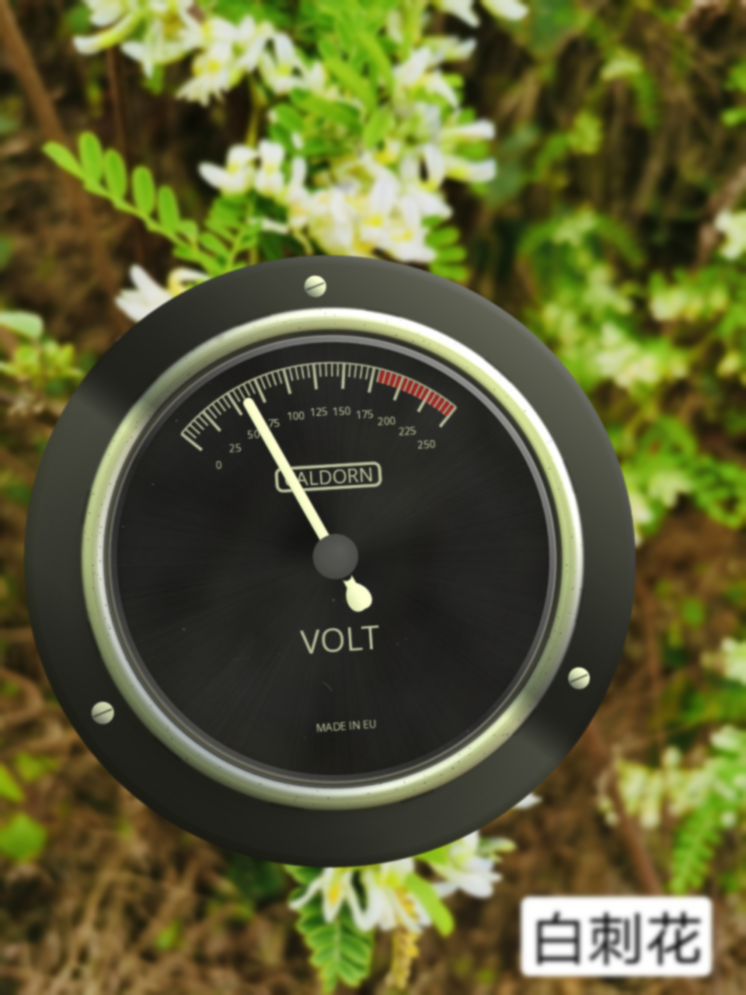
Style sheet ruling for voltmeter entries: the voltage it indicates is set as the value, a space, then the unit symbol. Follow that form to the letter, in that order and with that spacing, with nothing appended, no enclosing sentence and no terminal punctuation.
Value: 60 V
